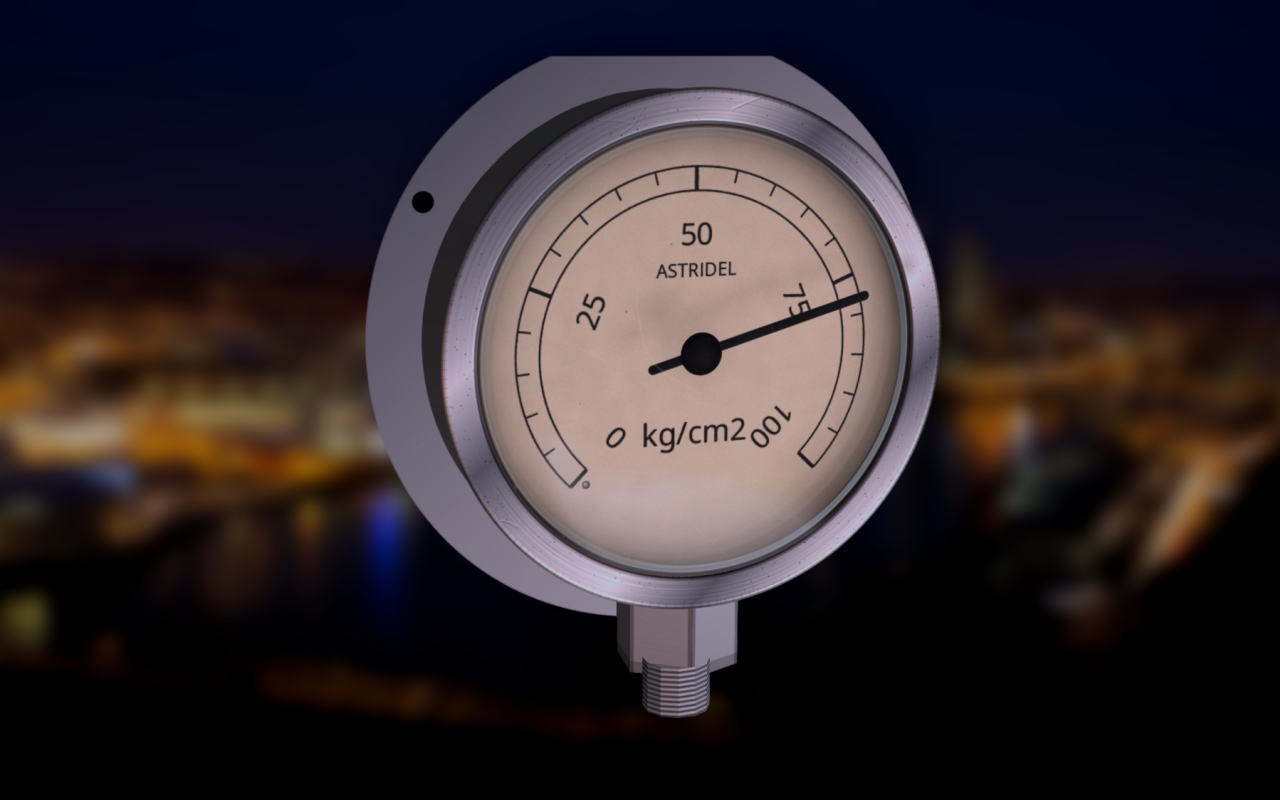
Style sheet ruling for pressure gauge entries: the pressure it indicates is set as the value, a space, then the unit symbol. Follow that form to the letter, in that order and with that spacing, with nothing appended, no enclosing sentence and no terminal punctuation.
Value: 77.5 kg/cm²
